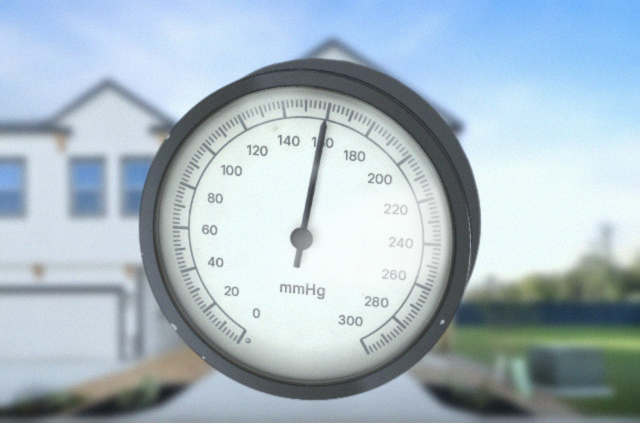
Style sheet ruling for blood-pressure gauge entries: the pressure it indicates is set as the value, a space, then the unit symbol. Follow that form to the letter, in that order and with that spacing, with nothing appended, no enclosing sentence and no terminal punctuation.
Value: 160 mmHg
